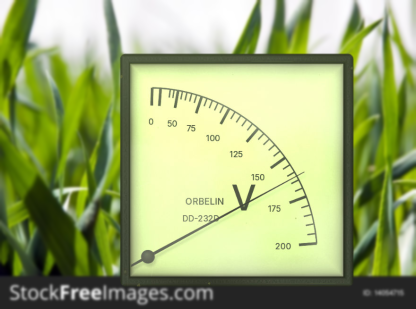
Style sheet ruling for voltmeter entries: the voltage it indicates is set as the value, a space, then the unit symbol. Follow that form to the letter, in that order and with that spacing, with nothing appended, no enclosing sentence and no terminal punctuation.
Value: 162.5 V
